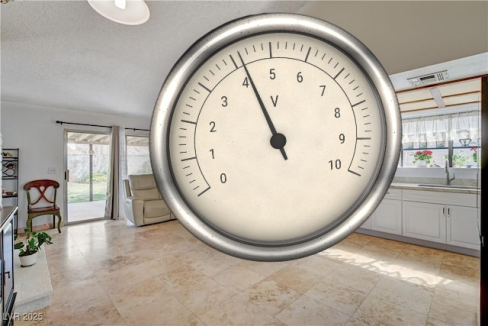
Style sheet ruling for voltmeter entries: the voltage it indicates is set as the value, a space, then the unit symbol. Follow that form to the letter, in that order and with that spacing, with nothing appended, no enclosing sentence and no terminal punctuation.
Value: 4.2 V
